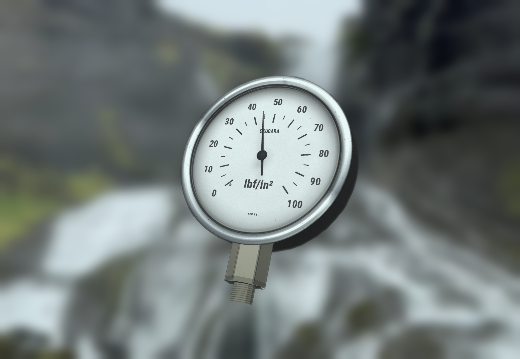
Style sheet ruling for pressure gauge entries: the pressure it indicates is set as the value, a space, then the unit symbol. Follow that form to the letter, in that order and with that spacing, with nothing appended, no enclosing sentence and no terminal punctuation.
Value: 45 psi
